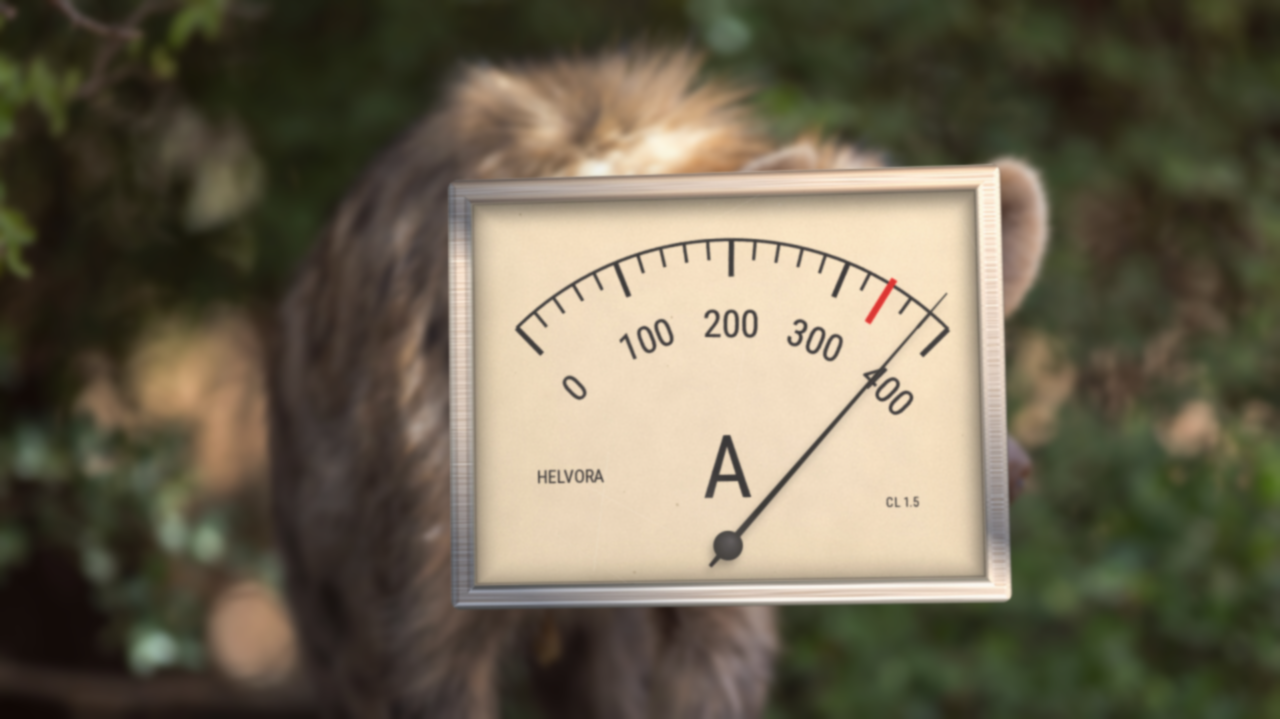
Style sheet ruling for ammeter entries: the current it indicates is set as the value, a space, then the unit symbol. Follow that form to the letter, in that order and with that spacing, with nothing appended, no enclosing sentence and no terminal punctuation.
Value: 380 A
